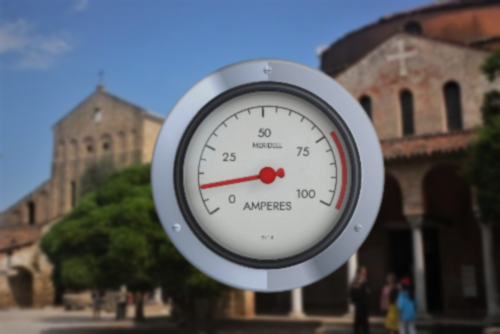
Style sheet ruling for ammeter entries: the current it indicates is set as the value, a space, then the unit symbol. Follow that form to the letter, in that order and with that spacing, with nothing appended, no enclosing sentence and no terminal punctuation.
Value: 10 A
